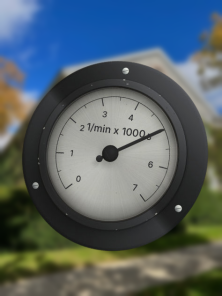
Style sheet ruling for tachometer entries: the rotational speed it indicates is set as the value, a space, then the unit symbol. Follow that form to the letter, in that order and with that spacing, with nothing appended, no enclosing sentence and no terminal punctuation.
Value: 5000 rpm
